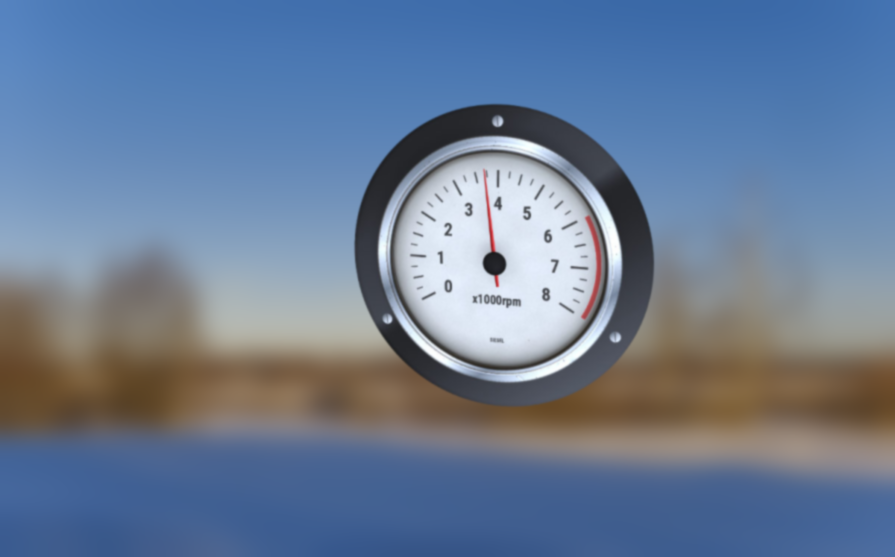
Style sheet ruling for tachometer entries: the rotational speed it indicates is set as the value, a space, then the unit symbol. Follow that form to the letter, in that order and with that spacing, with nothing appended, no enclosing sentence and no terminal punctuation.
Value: 3750 rpm
